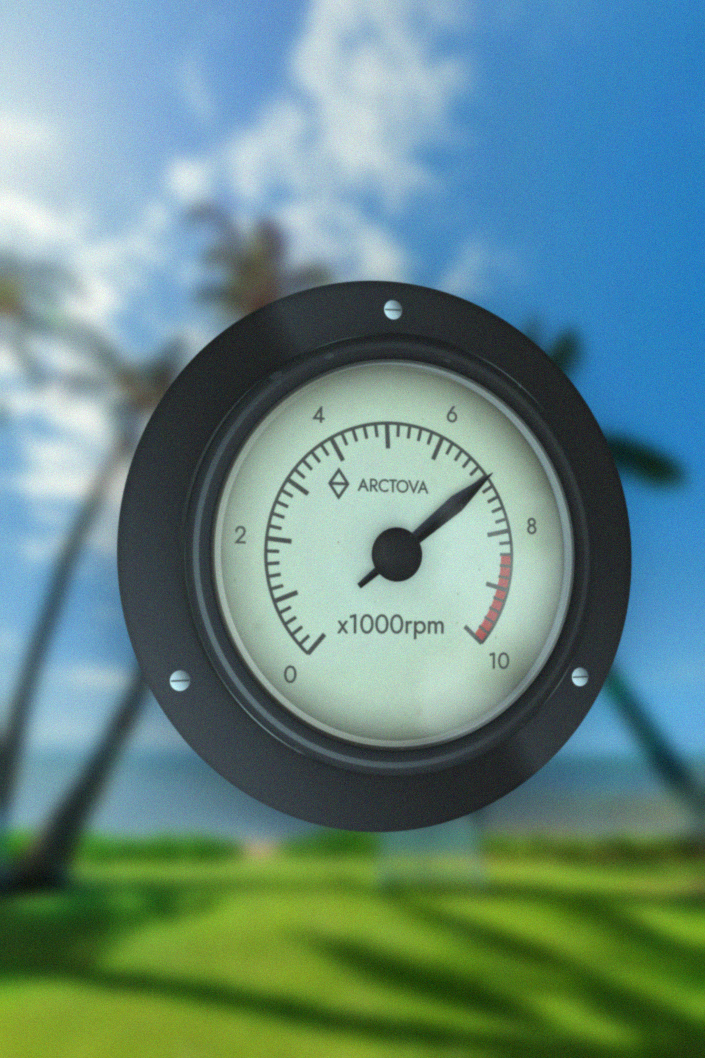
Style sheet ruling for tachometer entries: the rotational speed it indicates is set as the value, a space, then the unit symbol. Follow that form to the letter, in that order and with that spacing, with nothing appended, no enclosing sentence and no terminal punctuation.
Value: 7000 rpm
